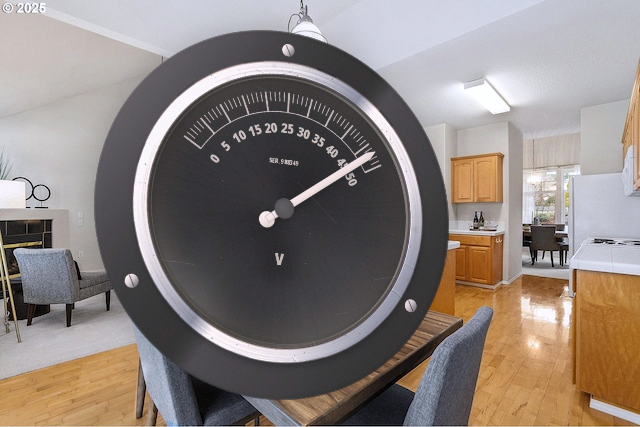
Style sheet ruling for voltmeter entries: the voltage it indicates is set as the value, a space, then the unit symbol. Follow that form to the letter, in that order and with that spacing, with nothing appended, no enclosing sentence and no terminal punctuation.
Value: 47 V
